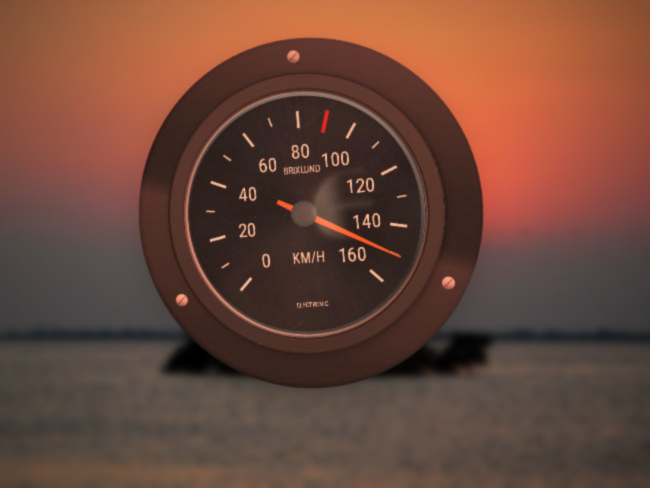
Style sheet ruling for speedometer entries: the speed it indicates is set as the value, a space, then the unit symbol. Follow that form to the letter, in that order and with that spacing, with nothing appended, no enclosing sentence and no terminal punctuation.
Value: 150 km/h
